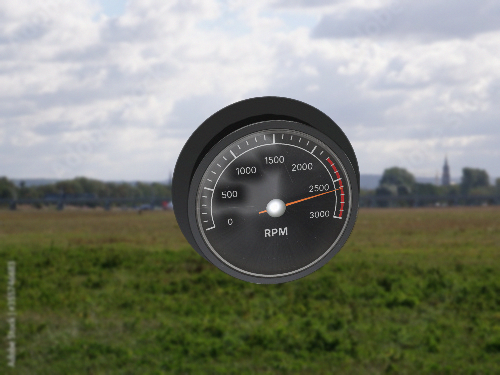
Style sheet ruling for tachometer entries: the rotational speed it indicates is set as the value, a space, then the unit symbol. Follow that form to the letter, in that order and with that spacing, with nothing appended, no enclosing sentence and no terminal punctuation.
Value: 2600 rpm
